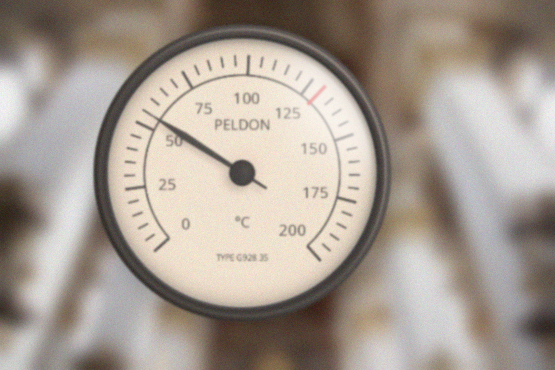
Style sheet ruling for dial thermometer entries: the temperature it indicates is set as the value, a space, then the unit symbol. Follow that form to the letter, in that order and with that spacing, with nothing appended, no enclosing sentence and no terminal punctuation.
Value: 55 °C
